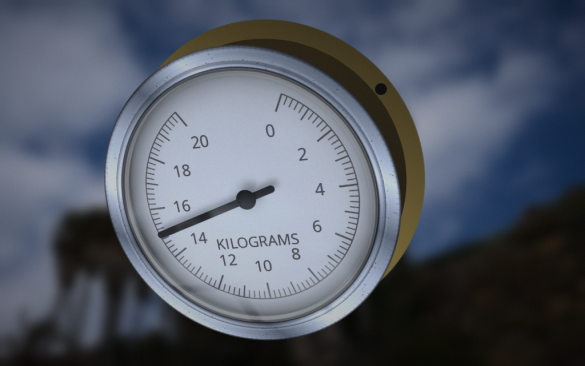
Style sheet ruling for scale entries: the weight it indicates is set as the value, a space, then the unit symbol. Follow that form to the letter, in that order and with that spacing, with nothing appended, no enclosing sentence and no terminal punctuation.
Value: 15 kg
